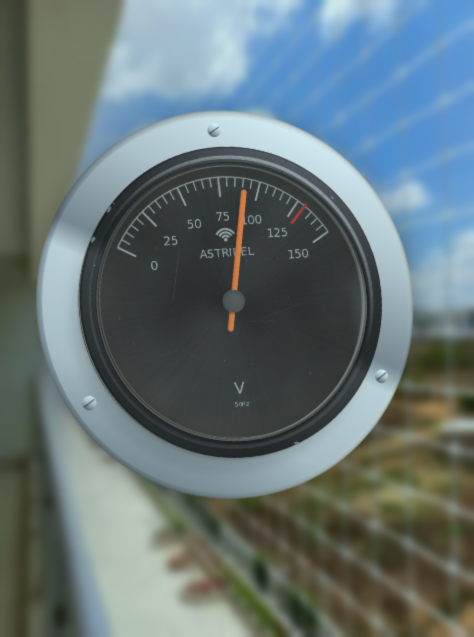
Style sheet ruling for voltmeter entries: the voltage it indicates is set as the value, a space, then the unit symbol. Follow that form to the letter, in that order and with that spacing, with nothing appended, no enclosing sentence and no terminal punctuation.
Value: 90 V
